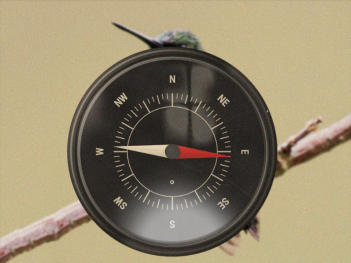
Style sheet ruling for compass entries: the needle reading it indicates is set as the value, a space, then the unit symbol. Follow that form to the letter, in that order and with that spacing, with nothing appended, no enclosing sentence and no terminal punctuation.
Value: 95 °
